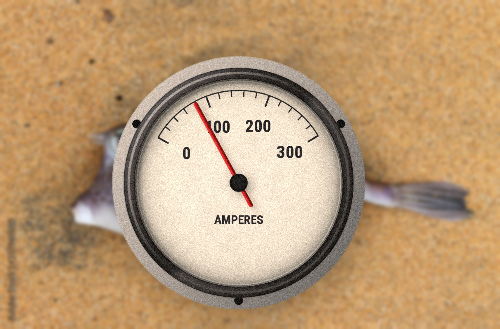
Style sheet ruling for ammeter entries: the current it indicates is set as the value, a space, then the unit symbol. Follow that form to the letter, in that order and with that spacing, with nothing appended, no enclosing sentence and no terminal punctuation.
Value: 80 A
